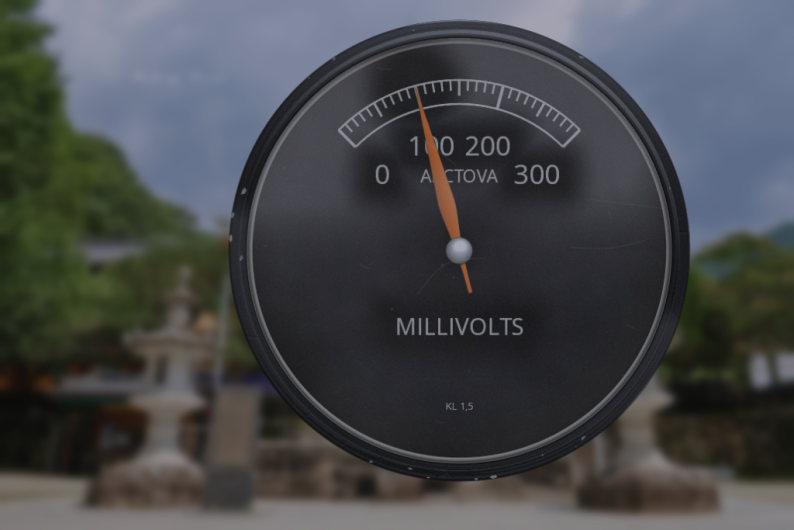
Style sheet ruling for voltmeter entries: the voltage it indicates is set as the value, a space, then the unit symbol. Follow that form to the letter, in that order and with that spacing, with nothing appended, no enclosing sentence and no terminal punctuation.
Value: 100 mV
